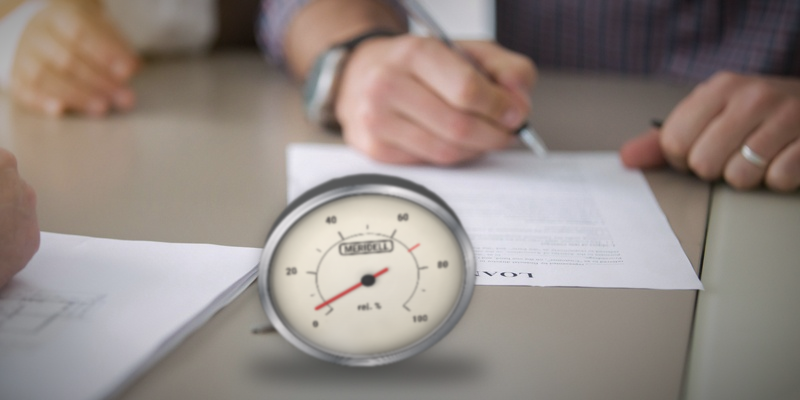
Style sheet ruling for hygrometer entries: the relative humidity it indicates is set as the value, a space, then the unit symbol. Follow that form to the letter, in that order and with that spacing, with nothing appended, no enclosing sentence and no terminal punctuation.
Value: 5 %
